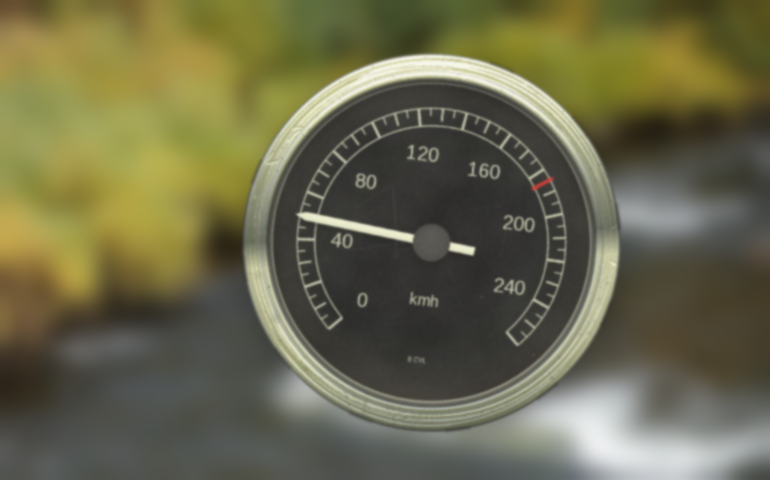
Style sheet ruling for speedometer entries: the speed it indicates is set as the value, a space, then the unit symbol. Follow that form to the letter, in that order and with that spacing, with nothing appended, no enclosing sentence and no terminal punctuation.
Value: 50 km/h
